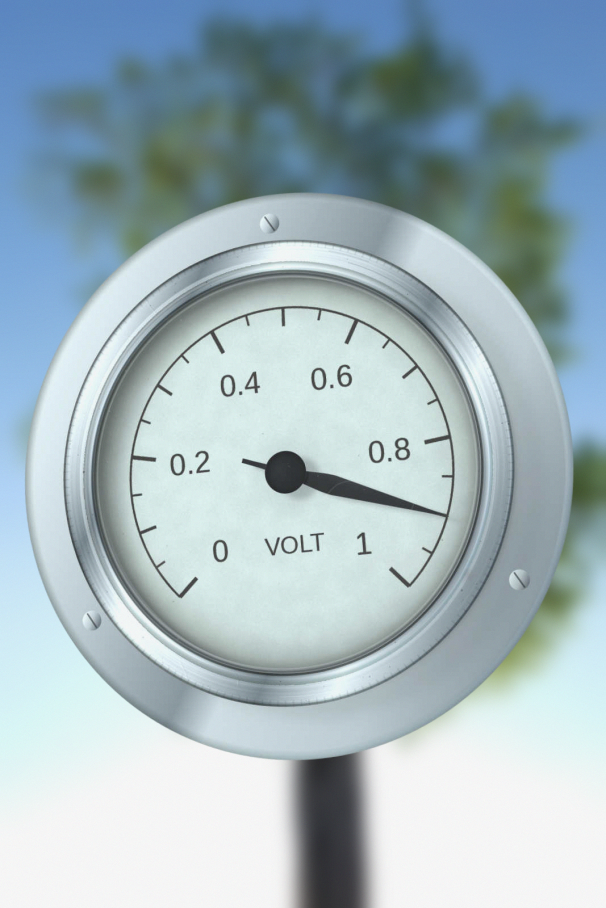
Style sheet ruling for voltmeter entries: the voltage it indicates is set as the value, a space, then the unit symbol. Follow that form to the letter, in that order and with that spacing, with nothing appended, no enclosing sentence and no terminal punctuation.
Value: 0.9 V
